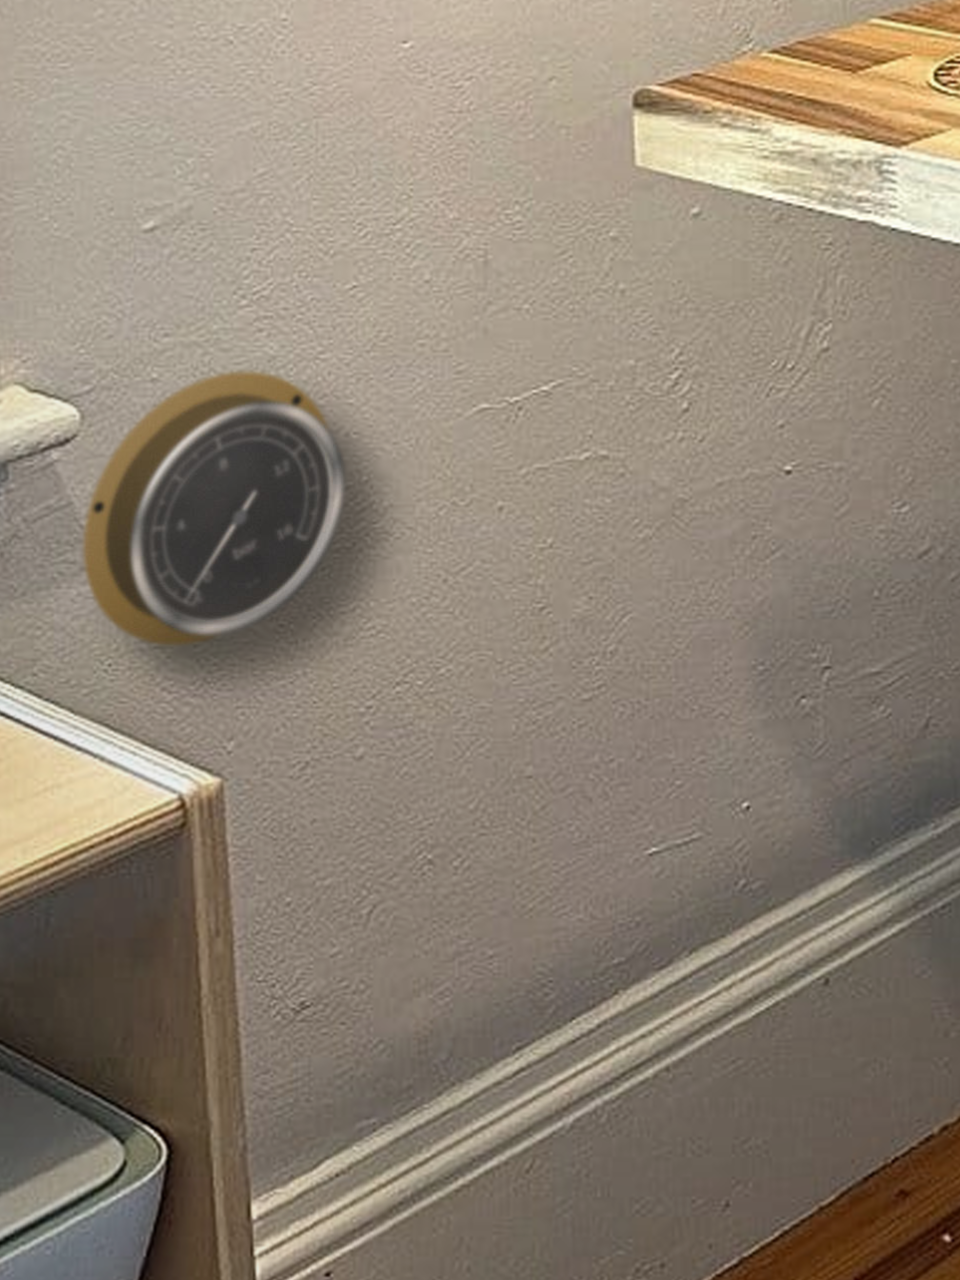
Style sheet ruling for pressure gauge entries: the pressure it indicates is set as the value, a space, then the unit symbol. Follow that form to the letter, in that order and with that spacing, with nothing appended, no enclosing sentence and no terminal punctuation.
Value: 0.5 bar
